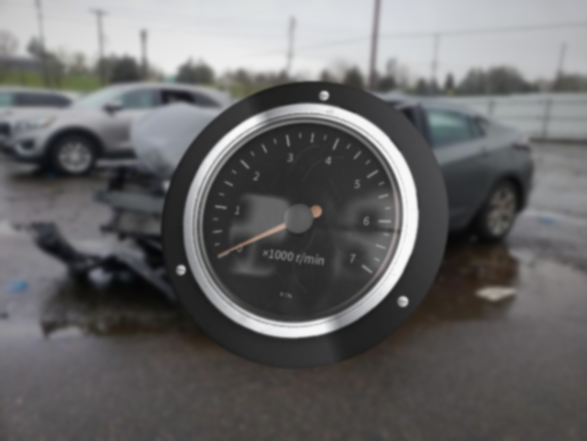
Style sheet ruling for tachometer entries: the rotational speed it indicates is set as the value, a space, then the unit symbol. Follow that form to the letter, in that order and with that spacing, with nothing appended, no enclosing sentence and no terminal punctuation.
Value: 0 rpm
